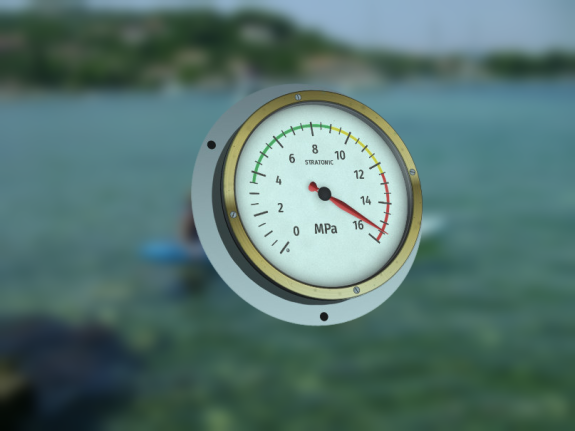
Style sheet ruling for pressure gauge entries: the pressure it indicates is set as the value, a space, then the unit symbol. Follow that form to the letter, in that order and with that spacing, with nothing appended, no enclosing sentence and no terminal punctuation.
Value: 15.5 MPa
